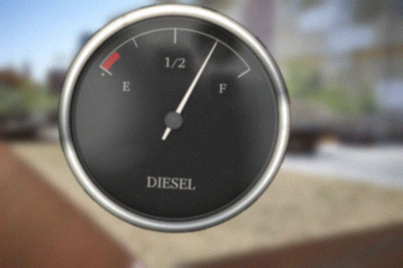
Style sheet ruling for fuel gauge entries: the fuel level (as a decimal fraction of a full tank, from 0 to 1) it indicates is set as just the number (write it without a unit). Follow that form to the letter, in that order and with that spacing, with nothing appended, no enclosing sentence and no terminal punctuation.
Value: 0.75
